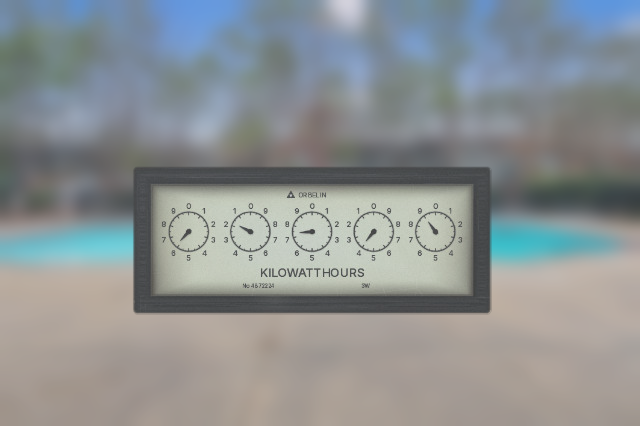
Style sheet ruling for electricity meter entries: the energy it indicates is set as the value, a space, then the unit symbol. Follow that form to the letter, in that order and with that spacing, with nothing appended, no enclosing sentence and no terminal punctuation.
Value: 61739 kWh
